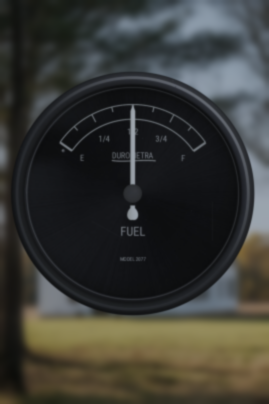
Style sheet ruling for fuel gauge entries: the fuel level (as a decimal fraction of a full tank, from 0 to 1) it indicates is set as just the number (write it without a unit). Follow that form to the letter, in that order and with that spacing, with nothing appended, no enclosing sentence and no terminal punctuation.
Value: 0.5
